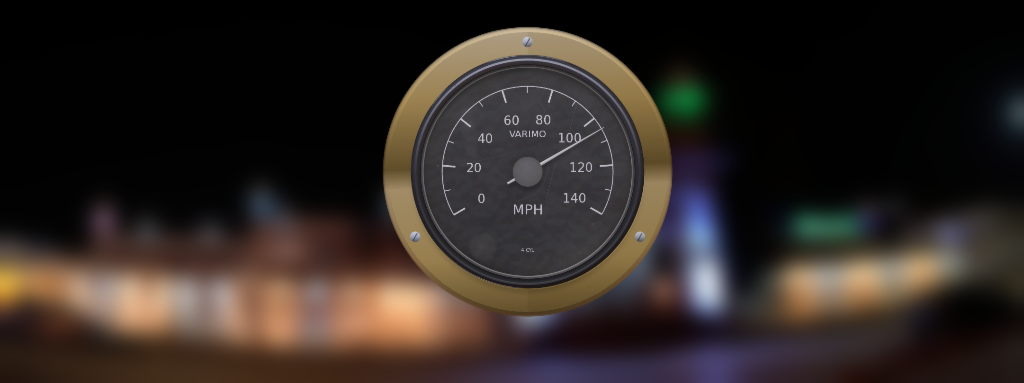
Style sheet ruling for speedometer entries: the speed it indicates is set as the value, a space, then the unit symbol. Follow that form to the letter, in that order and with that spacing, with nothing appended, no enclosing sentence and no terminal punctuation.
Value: 105 mph
